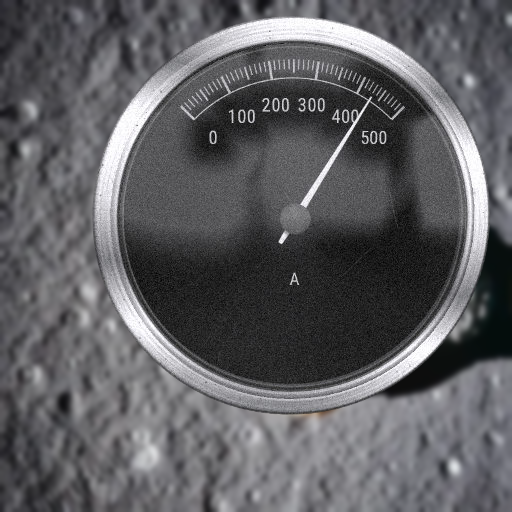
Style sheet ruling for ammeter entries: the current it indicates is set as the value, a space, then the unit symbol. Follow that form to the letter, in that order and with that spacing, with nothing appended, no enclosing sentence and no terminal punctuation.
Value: 430 A
